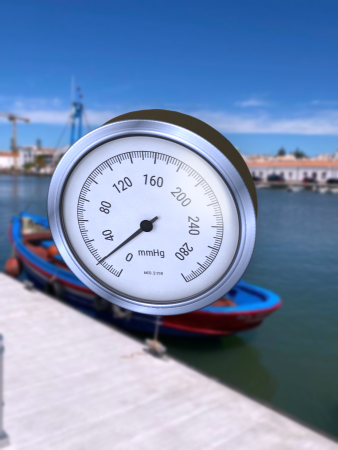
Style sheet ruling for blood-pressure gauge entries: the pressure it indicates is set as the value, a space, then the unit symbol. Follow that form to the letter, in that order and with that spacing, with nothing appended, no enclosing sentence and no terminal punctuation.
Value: 20 mmHg
